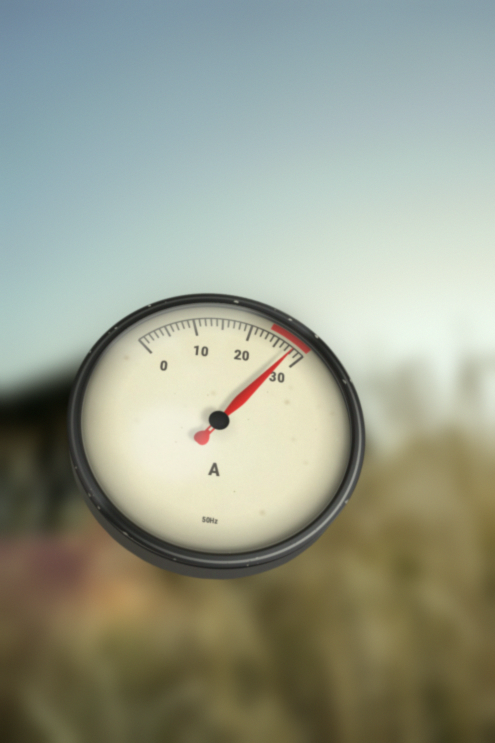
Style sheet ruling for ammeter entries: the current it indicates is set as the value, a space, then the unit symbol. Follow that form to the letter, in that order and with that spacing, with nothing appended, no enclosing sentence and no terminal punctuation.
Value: 28 A
